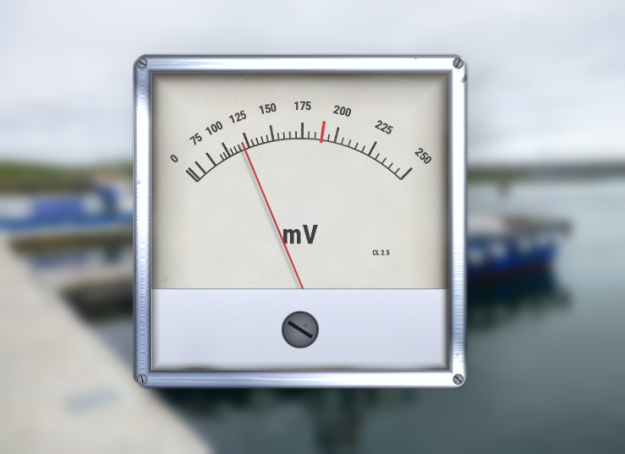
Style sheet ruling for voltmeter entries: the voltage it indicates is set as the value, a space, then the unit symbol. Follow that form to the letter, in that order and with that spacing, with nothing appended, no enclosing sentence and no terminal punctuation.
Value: 120 mV
